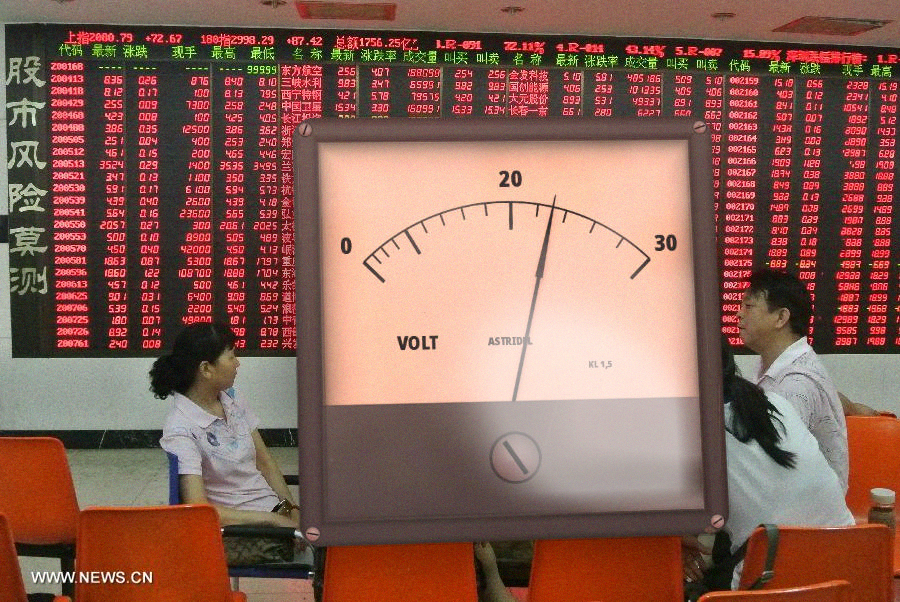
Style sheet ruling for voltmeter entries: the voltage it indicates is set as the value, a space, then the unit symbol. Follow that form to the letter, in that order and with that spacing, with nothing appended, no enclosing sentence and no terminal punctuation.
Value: 23 V
